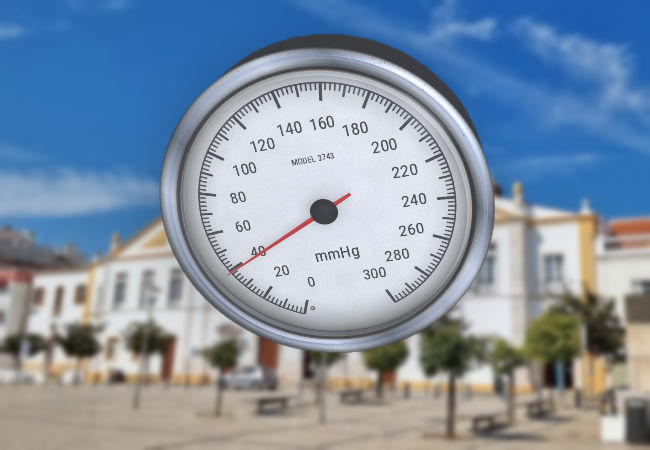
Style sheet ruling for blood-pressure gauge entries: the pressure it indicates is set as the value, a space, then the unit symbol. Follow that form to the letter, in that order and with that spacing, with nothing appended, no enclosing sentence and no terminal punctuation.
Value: 40 mmHg
